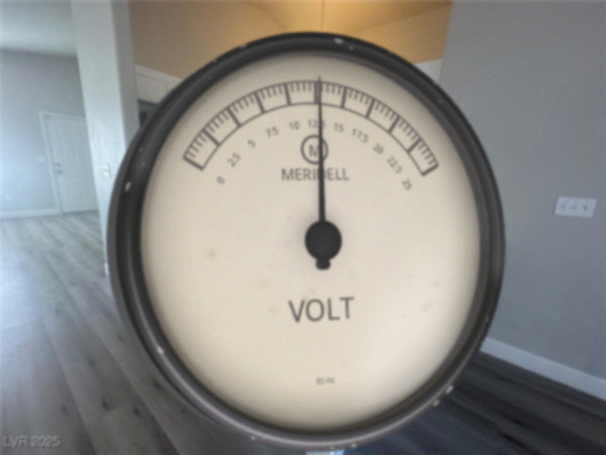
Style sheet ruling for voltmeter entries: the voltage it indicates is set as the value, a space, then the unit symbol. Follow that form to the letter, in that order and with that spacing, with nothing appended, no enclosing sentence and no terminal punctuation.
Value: 12.5 V
